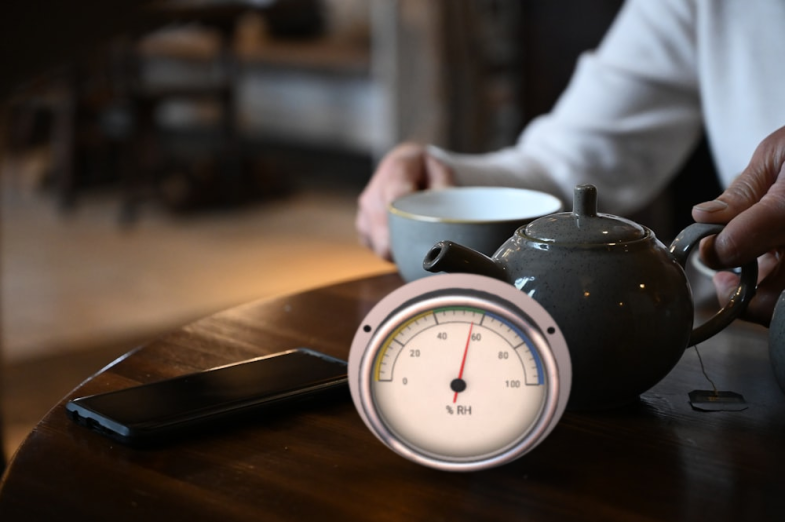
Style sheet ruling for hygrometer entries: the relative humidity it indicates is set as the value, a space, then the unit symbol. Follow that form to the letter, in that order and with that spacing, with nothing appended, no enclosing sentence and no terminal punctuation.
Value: 56 %
